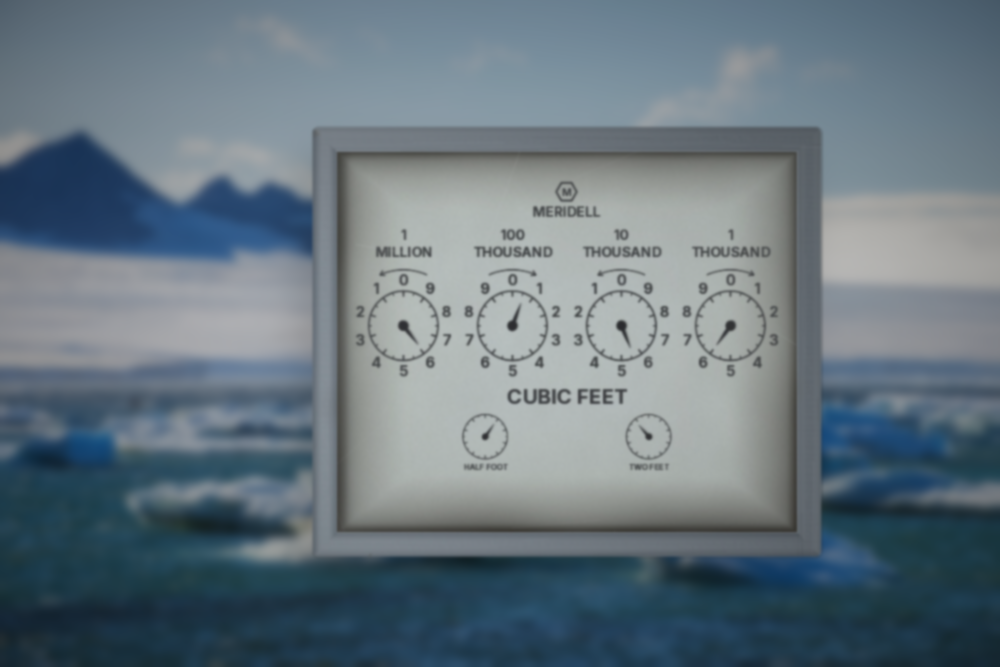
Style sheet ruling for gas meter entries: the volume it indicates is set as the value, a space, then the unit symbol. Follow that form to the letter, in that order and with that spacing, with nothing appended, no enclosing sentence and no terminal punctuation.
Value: 605600 ft³
